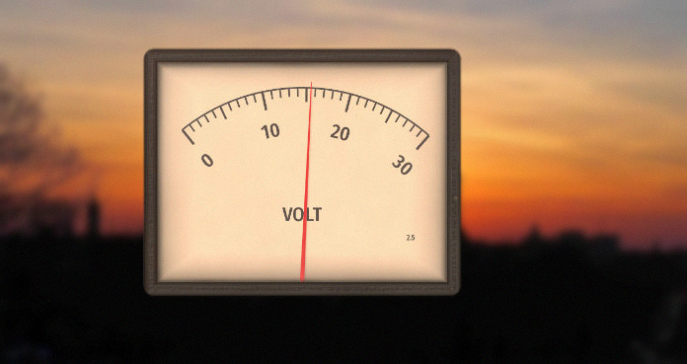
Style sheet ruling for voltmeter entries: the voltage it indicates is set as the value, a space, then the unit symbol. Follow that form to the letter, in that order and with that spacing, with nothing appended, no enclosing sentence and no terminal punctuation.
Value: 15.5 V
